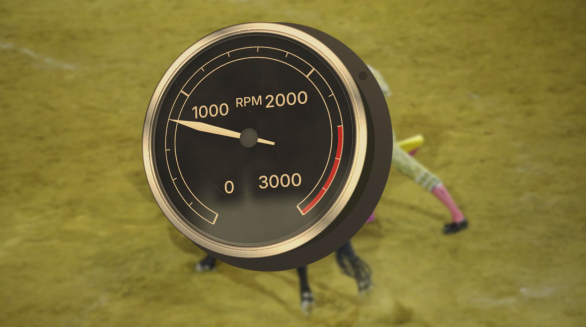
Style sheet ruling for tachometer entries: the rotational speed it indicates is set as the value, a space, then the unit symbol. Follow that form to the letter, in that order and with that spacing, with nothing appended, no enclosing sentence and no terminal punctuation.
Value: 800 rpm
